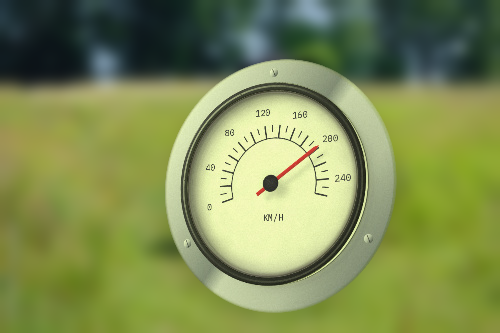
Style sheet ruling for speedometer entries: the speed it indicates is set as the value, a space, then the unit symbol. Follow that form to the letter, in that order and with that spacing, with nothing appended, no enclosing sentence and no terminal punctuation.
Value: 200 km/h
